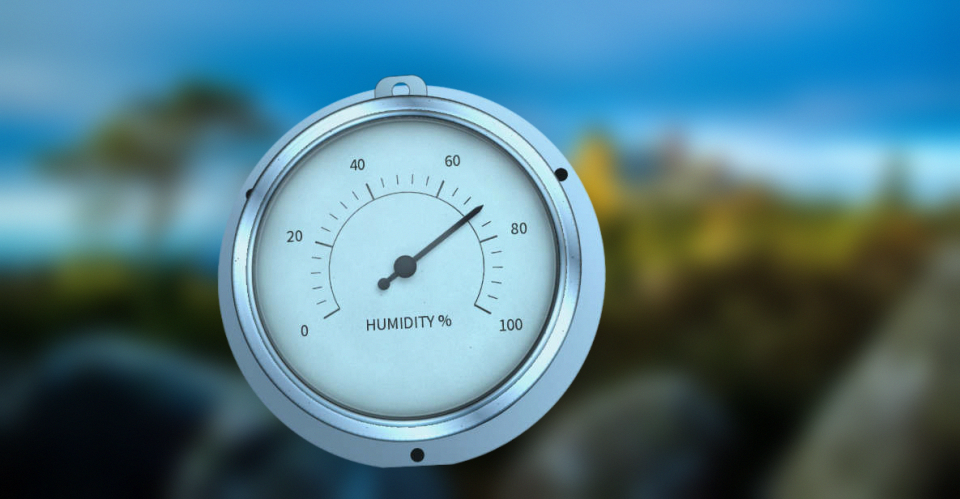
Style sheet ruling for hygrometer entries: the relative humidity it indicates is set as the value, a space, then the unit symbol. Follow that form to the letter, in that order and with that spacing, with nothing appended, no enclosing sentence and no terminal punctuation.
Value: 72 %
